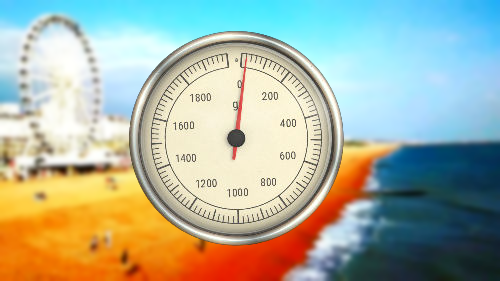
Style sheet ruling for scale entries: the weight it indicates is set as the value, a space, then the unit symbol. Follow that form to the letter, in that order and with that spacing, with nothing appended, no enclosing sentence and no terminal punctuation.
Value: 20 g
